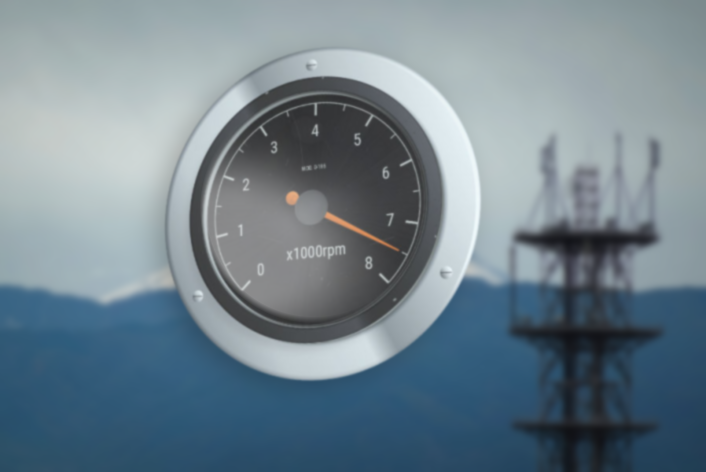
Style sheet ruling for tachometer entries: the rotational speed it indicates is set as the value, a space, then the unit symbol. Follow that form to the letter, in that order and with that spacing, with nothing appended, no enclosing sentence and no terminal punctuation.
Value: 7500 rpm
